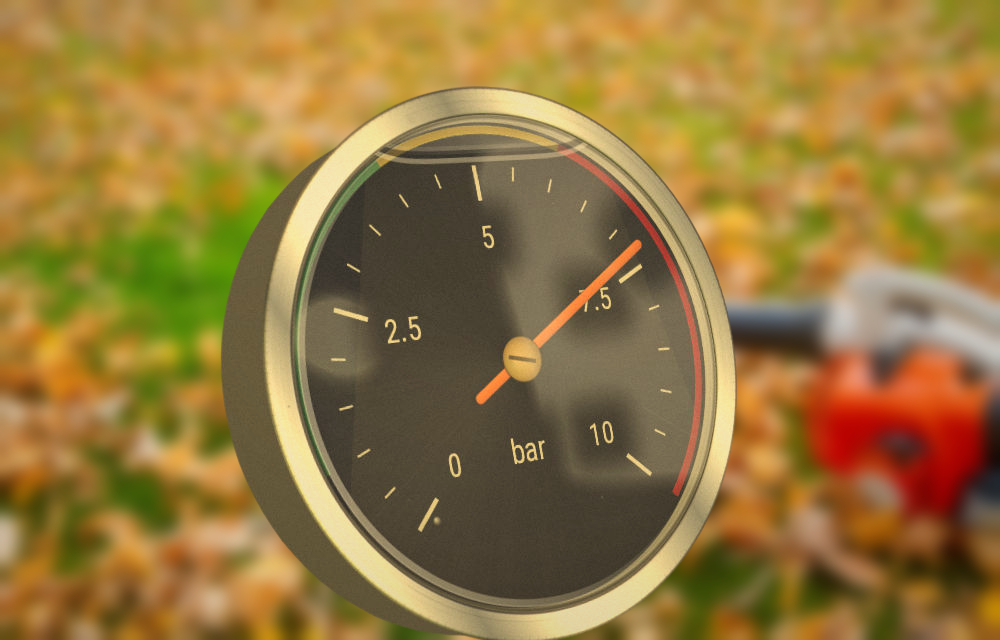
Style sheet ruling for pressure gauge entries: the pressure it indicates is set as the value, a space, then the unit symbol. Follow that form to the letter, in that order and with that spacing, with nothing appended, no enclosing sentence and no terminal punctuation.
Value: 7.25 bar
